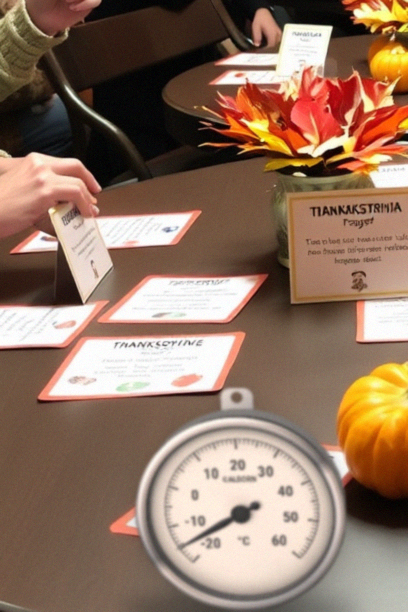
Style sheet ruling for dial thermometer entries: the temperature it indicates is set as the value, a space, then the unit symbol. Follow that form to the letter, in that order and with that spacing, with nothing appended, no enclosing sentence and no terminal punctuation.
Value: -15 °C
